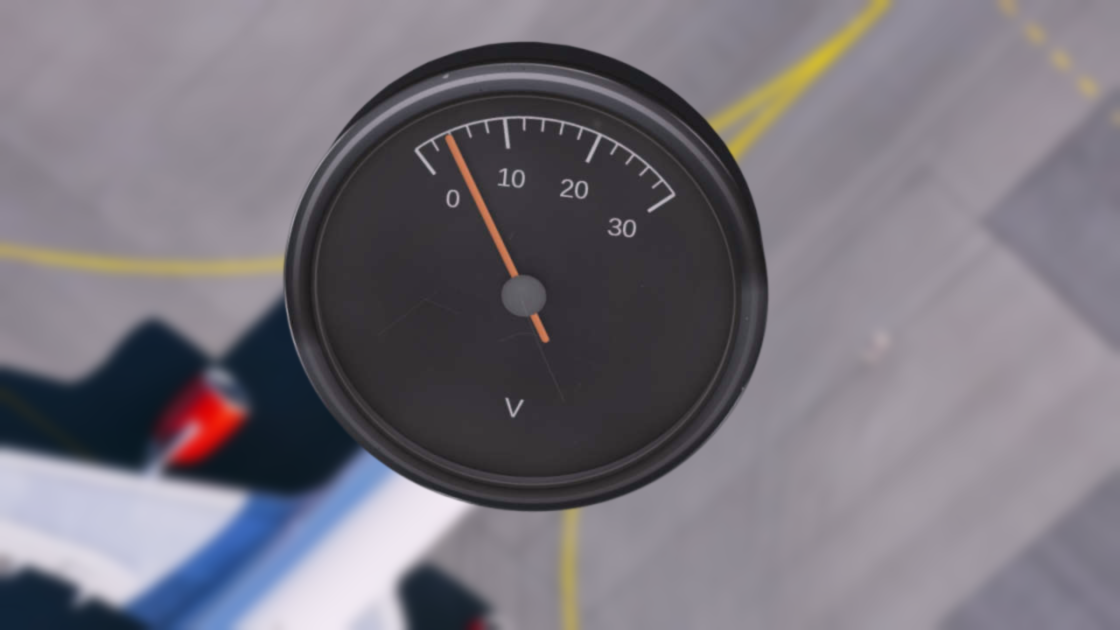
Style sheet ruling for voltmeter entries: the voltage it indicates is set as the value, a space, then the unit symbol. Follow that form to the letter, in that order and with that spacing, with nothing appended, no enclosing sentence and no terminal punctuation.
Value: 4 V
